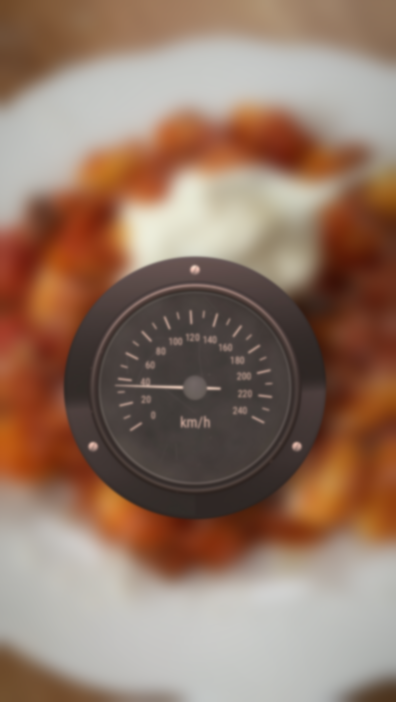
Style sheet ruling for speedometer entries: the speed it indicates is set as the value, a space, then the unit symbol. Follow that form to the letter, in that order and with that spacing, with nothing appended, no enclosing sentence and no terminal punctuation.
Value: 35 km/h
